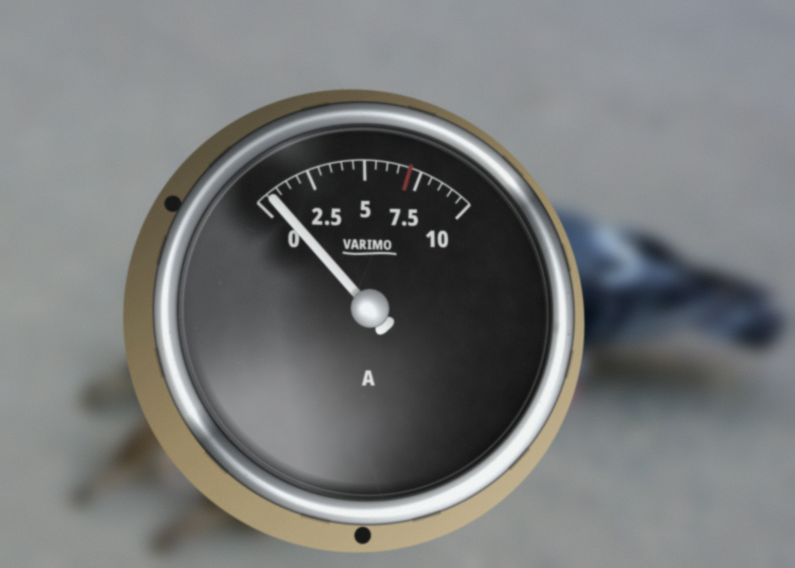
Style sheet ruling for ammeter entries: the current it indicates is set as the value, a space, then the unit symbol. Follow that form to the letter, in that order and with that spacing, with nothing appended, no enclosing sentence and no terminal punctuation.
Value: 0.5 A
